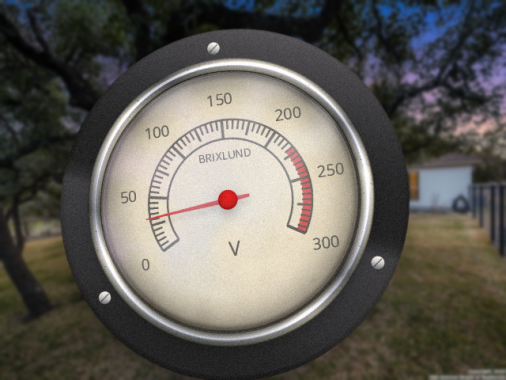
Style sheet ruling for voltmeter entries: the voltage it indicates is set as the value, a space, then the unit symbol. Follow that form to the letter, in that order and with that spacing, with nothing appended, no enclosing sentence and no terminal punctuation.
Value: 30 V
